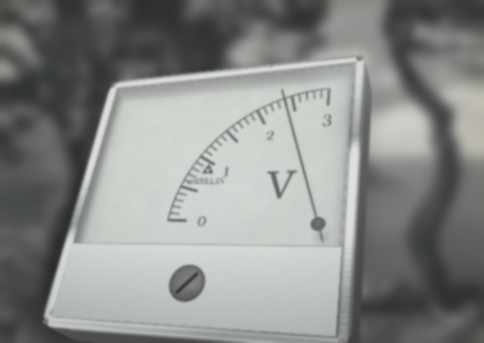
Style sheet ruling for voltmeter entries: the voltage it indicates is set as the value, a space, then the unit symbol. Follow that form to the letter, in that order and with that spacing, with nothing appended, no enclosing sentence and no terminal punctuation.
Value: 2.4 V
